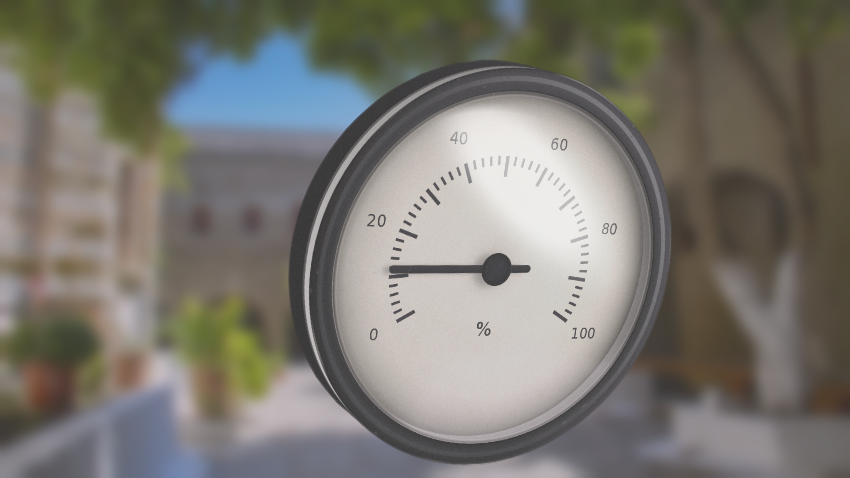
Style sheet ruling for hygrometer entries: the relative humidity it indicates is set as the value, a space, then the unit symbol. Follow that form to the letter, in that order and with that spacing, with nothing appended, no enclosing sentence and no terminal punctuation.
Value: 12 %
